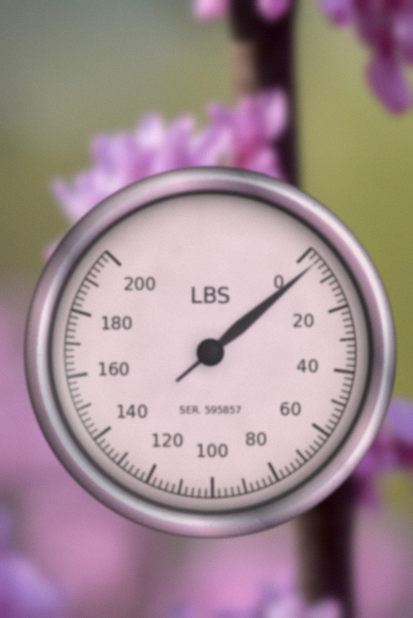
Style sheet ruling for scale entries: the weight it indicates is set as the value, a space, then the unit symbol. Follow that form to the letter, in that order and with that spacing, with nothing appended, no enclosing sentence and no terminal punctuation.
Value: 4 lb
